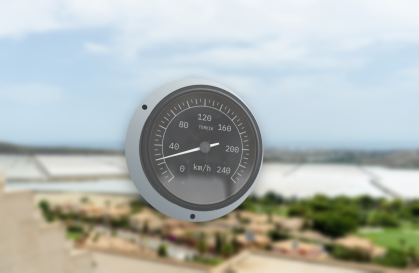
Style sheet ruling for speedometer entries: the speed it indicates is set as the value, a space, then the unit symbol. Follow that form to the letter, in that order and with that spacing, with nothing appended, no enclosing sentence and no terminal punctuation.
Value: 25 km/h
